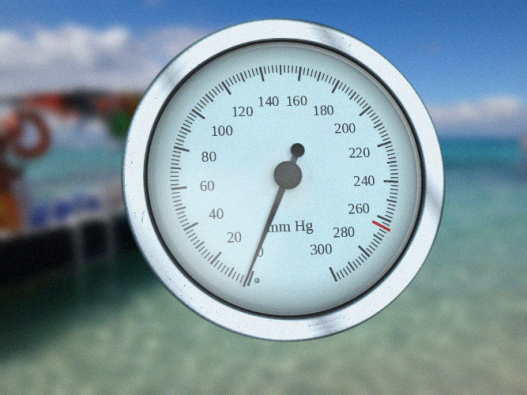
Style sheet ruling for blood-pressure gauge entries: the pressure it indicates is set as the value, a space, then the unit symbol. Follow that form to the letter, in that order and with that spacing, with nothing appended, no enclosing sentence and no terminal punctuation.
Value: 2 mmHg
